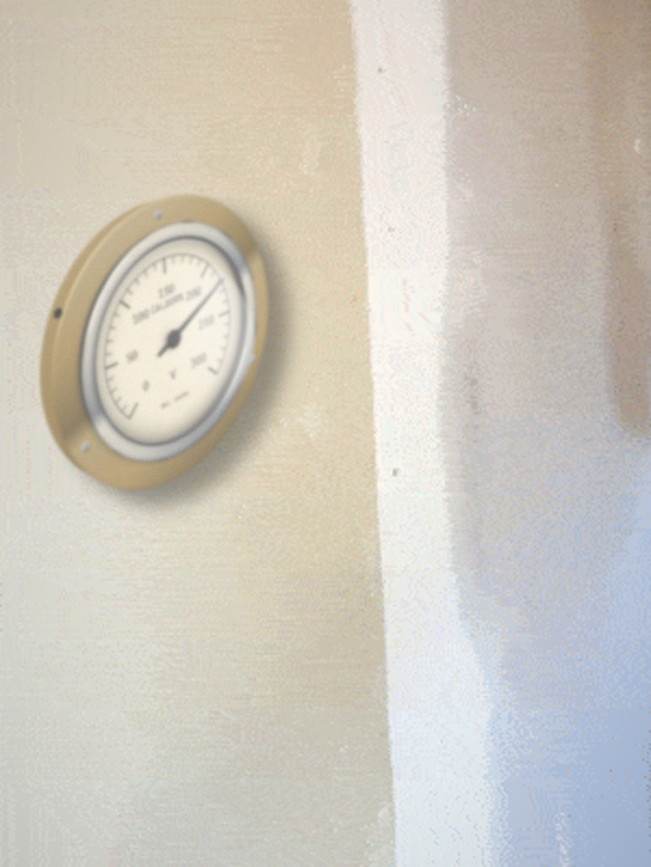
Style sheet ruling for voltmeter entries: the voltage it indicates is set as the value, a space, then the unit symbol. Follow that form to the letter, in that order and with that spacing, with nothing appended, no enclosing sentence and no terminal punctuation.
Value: 220 V
